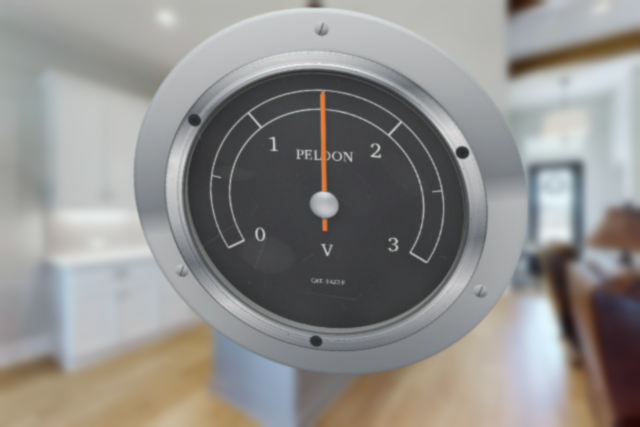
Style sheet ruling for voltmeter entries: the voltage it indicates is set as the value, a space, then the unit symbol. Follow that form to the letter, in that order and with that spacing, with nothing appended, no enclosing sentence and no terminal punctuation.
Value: 1.5 V
